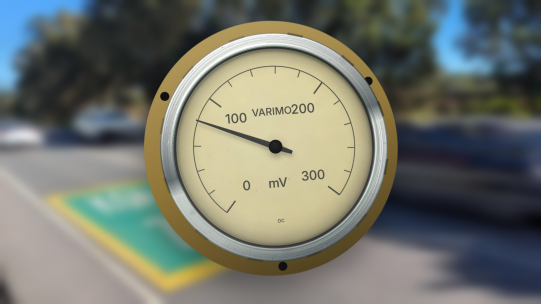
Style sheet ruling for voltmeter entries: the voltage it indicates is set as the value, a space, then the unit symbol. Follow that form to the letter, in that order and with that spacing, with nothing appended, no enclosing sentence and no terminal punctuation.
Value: 80 mV
